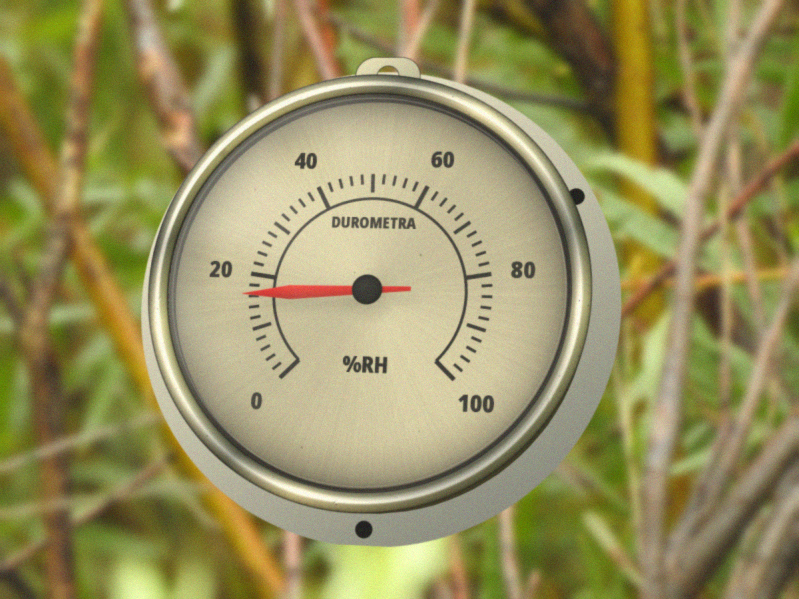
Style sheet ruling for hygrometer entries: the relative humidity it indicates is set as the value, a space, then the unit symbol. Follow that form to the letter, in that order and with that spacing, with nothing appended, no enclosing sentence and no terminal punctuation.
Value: 16 %
